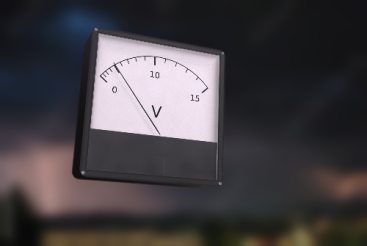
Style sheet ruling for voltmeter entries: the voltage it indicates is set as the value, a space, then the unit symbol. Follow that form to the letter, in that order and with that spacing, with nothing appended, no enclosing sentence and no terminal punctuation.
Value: 5 V
